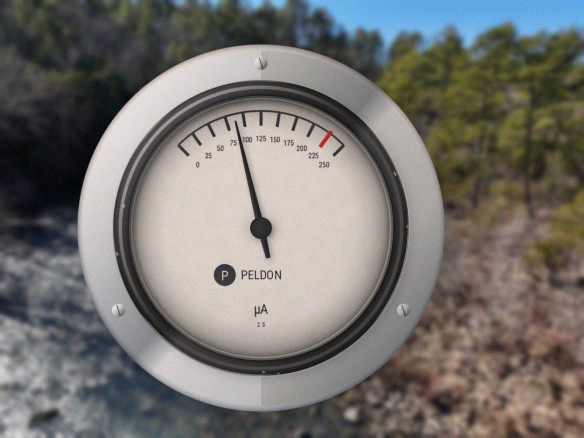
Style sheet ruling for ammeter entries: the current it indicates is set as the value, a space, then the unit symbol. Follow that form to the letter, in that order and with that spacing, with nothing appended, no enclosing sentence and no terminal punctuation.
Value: 87.5 µA
